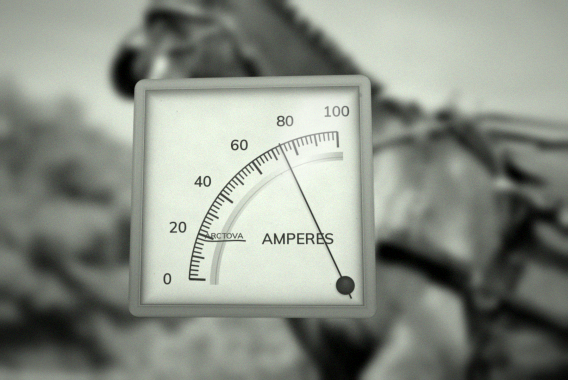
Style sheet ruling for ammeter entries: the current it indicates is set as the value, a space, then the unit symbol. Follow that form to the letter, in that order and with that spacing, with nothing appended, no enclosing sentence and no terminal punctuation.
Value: 74 A
